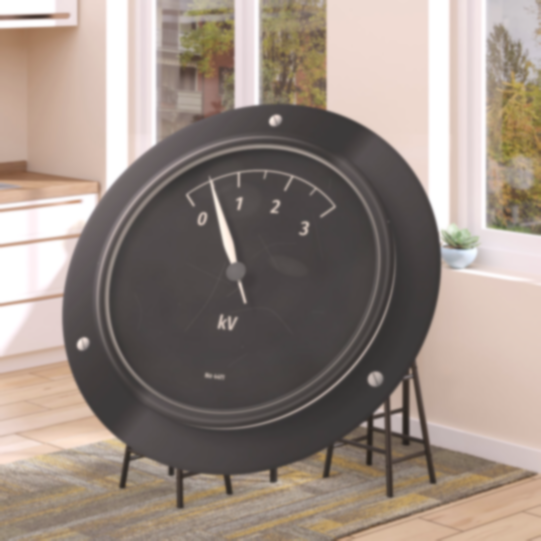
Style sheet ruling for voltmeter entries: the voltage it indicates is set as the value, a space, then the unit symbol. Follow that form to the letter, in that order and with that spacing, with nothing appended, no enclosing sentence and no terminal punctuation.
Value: 0.5 kV
